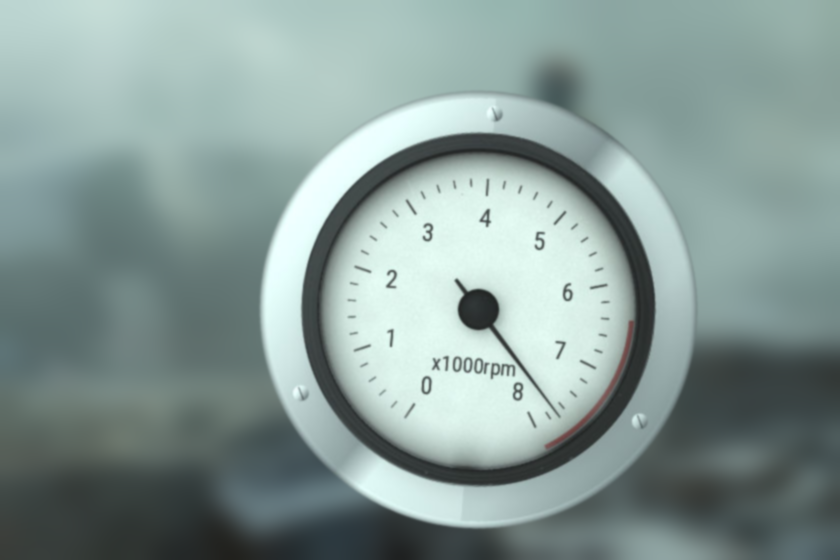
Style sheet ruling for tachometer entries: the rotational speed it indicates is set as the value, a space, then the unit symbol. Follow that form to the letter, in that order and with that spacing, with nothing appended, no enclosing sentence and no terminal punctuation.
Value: 7700 rpm
